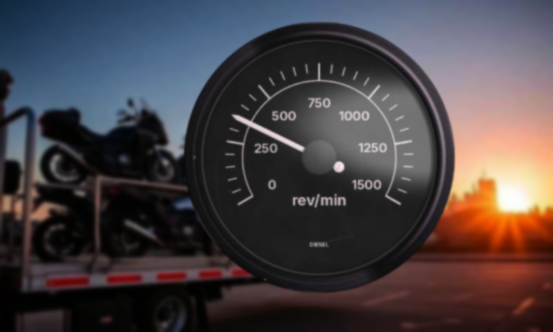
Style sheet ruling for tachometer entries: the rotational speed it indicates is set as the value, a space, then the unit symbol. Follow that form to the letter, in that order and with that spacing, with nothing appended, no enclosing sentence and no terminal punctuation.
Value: 350 rpm
